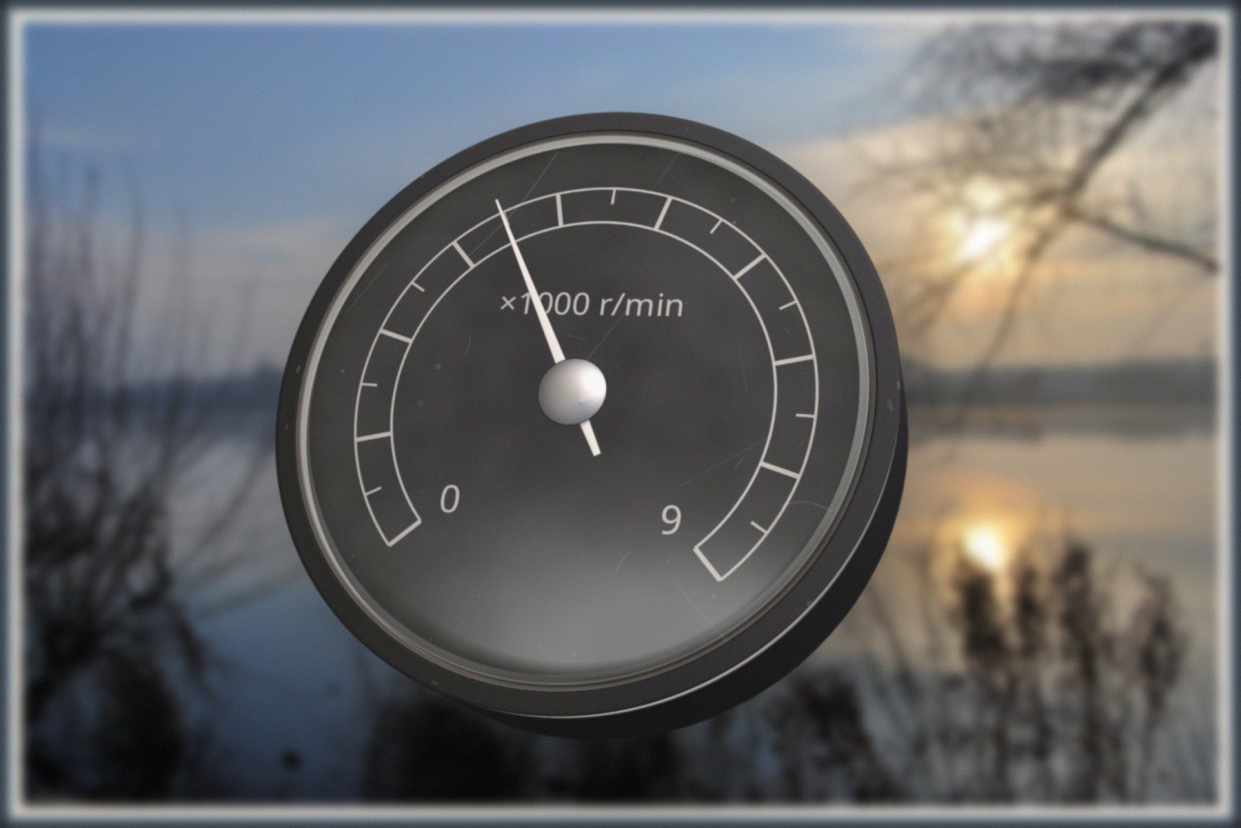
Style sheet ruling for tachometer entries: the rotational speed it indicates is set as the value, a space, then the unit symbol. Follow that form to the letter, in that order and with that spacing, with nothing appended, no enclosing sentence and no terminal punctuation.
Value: 3500 rpm
